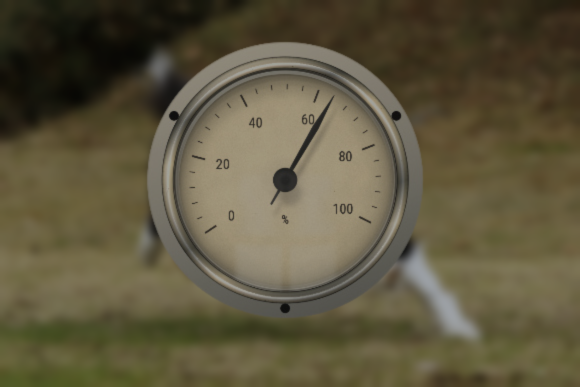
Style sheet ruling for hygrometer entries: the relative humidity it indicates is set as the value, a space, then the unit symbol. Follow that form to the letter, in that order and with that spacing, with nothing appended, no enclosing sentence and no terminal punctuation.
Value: 64 %
